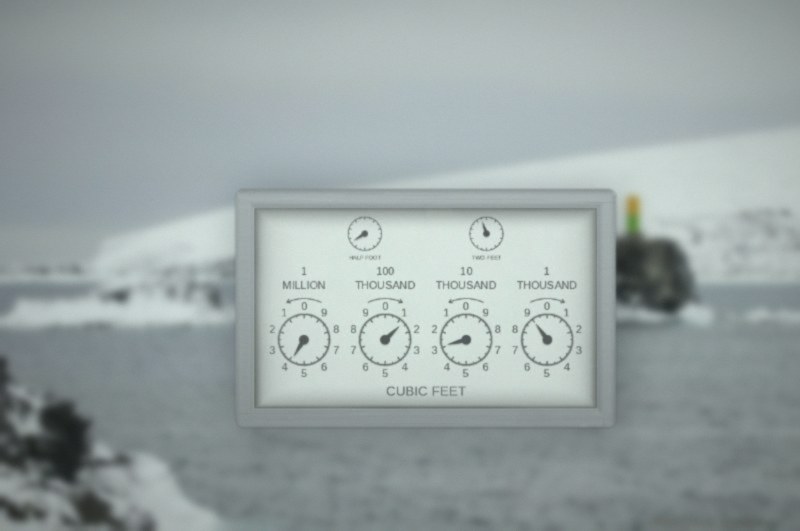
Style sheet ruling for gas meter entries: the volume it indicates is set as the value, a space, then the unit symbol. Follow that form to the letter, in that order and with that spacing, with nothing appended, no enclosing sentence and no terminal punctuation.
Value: 412900 ft³
